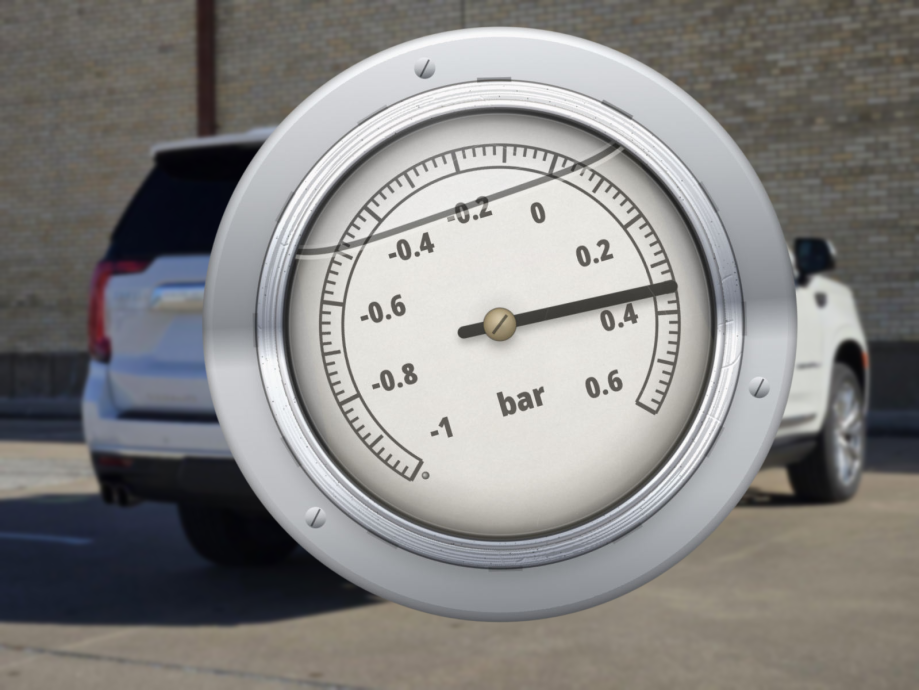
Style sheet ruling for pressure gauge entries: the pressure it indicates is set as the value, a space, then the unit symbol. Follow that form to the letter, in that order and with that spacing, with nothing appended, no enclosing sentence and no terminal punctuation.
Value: 0.35 bar
